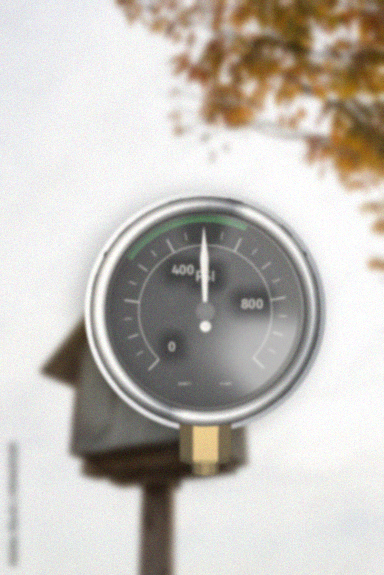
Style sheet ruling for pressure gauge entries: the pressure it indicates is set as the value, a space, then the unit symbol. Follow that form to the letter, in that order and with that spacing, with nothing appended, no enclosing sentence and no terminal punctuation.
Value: 500 psi
